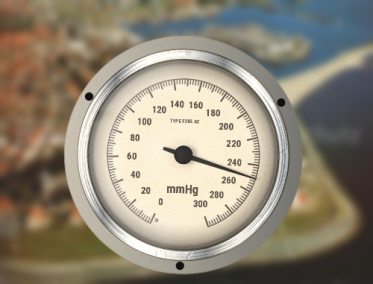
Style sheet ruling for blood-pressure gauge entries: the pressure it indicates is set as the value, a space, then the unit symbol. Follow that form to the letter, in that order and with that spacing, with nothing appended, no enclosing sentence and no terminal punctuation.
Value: 250 mmHg
